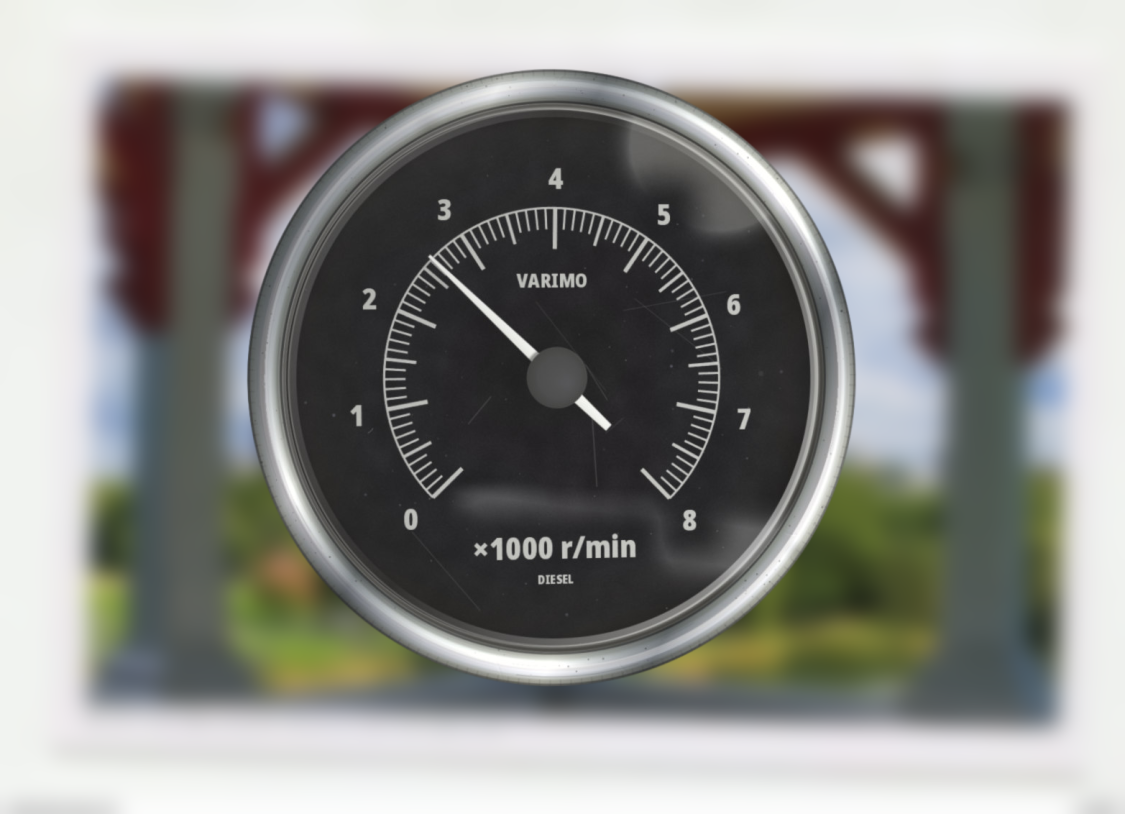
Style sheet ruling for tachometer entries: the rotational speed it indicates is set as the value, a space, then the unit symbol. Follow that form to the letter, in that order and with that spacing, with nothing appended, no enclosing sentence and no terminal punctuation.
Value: 2600 rpm
